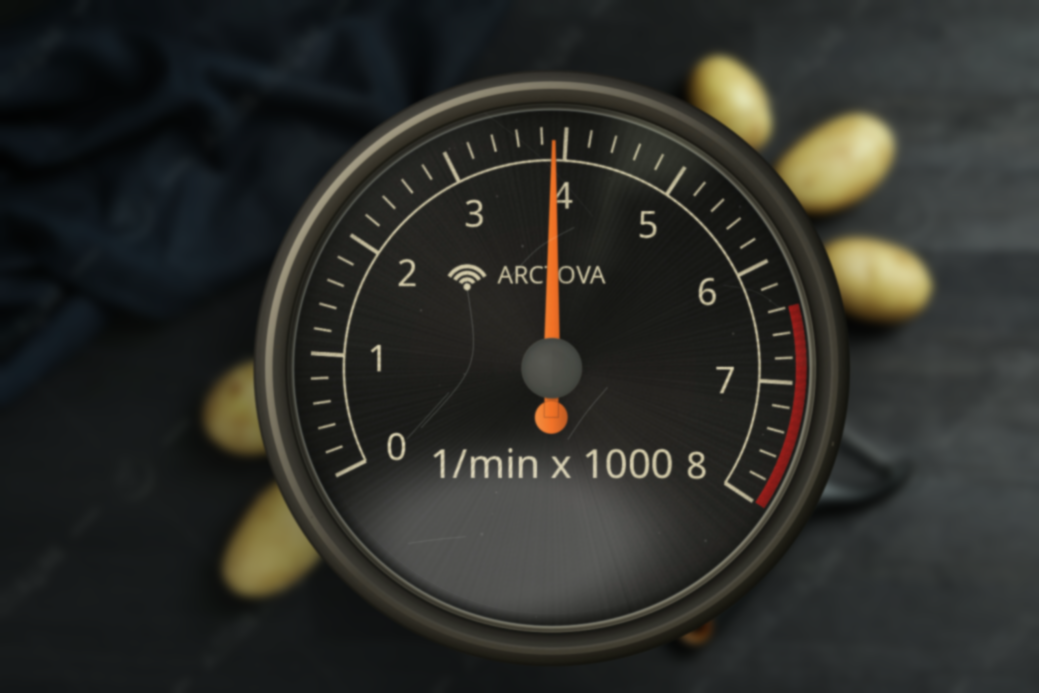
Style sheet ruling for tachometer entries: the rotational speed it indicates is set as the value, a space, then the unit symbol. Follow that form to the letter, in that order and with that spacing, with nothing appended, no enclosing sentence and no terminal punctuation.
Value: 3900 rpm
